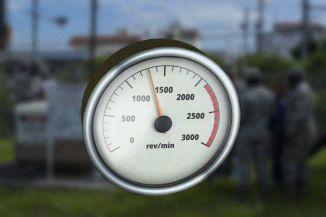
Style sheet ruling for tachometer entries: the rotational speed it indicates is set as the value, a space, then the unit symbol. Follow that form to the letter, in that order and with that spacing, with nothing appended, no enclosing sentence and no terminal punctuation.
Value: 1300 rpm
